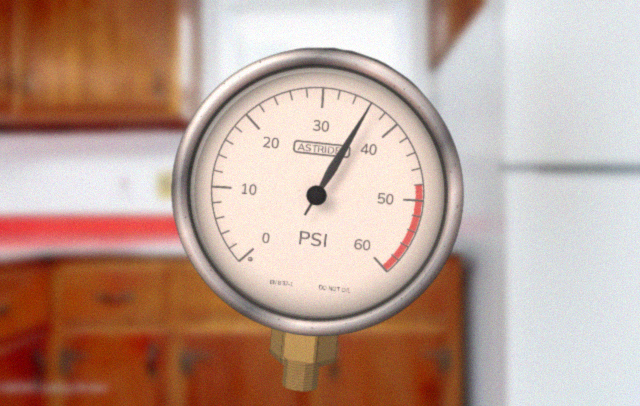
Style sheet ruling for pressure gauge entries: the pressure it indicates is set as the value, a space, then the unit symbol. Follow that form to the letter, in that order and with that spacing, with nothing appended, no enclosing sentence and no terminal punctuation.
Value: 36 psi
